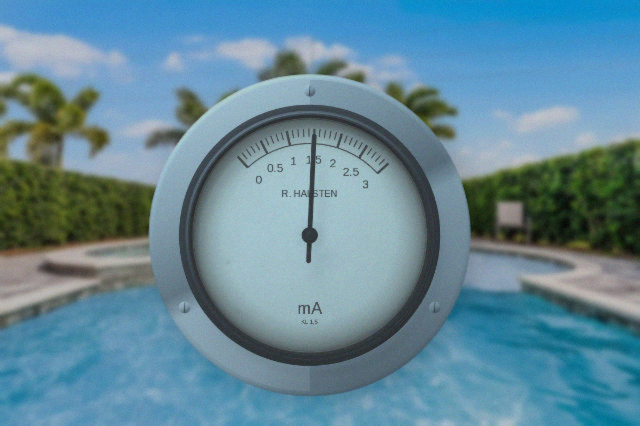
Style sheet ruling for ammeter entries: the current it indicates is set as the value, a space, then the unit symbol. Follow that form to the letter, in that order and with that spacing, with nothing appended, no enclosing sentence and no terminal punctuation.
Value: 1.5 mA
